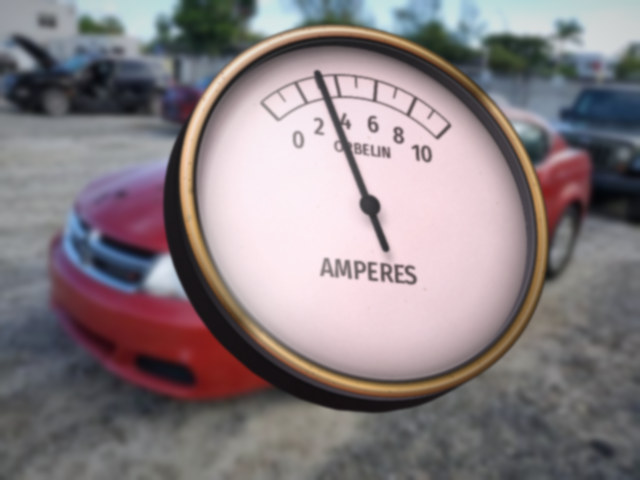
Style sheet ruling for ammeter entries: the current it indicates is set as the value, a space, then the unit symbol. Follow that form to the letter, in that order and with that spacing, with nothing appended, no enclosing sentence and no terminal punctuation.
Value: 3 A
